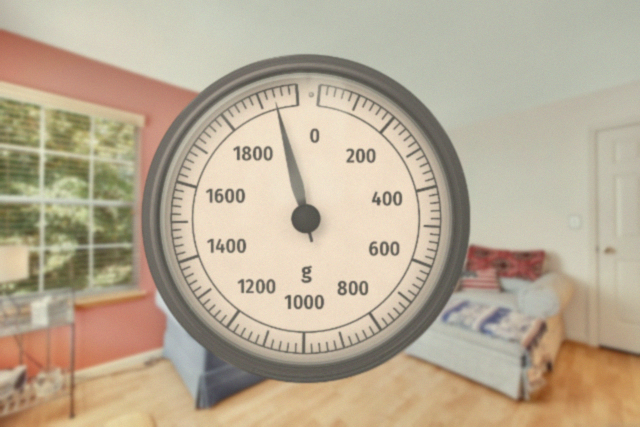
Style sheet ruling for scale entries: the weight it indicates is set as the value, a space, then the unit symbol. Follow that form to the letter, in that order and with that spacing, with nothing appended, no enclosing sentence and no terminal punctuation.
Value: 1940 g
